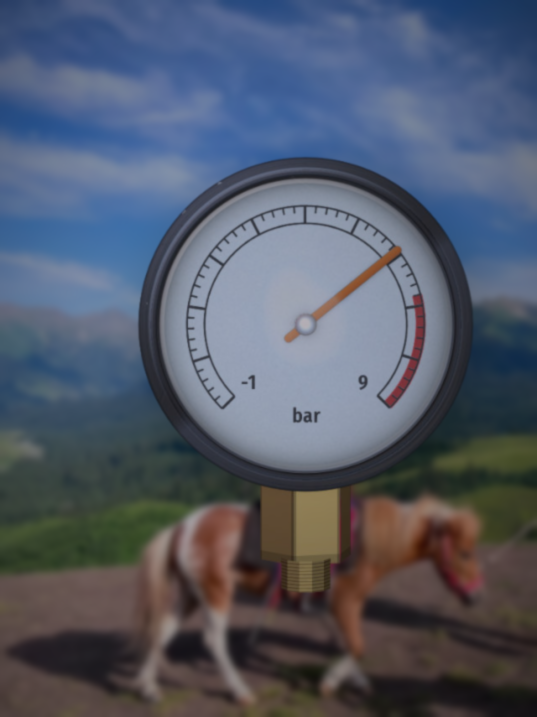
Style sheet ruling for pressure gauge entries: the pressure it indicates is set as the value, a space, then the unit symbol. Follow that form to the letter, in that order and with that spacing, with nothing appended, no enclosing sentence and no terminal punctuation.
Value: 5.9 bar
